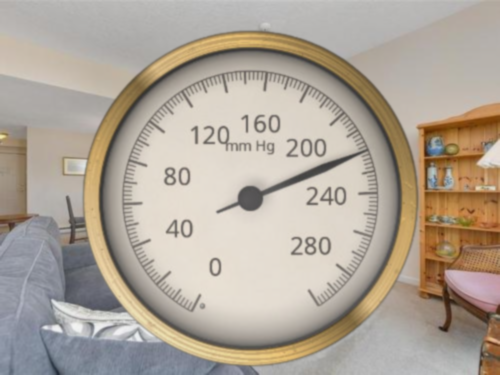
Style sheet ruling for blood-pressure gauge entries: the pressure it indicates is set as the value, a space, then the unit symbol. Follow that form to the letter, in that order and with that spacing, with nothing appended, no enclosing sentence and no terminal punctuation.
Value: 220 mmHg
